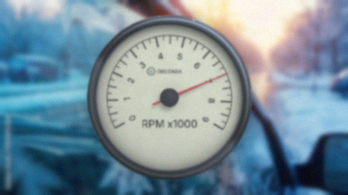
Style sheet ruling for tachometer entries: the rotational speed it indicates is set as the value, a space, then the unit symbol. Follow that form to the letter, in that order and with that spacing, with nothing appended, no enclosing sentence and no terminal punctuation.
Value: 7000 rpm
